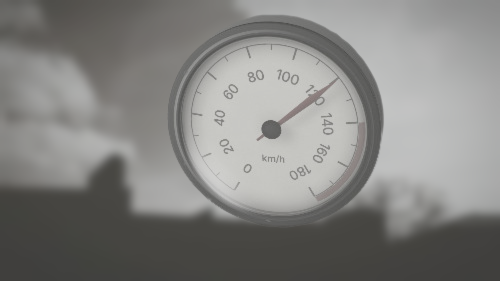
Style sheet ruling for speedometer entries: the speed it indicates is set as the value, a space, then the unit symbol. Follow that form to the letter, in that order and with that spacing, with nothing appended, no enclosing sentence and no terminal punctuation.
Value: 120 km/h
